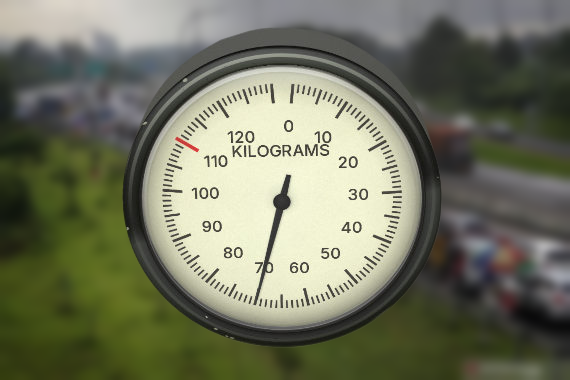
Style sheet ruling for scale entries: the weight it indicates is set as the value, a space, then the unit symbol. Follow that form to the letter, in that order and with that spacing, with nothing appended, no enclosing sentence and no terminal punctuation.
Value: 70 kg
